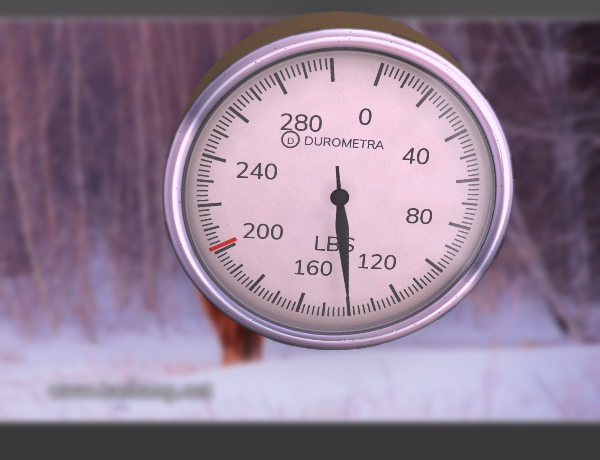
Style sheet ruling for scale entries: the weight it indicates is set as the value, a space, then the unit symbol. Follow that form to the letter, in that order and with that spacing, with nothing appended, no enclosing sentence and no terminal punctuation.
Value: 140 lb
